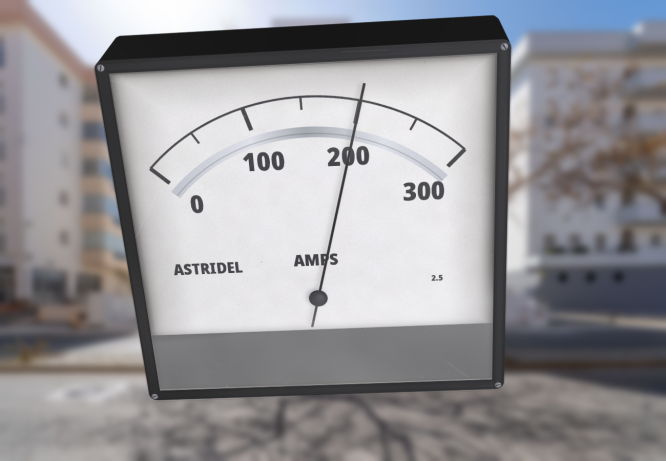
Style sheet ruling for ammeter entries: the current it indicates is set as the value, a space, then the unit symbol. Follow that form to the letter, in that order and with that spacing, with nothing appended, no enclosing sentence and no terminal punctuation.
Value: 200 A
